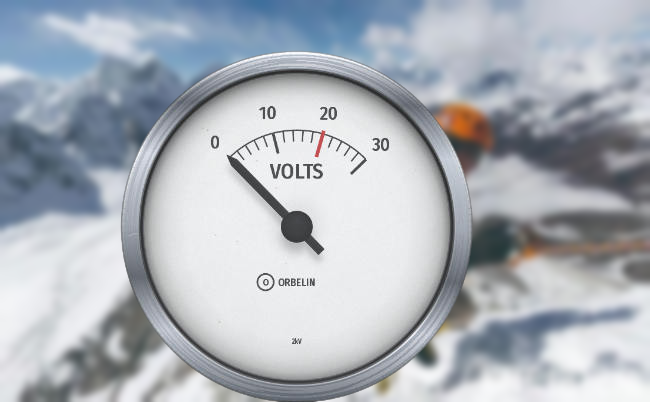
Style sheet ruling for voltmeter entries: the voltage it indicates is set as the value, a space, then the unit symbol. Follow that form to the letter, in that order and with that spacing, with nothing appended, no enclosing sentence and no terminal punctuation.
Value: 0 V
